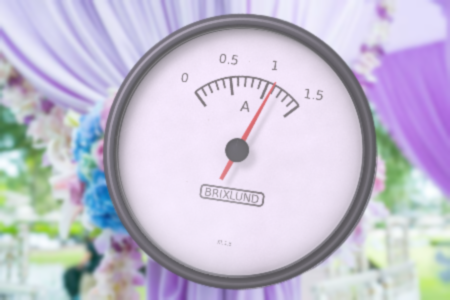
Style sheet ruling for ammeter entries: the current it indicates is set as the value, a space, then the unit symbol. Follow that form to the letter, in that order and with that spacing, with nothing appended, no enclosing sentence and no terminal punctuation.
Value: 1.1 A
